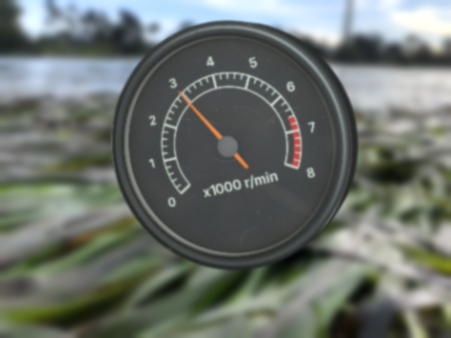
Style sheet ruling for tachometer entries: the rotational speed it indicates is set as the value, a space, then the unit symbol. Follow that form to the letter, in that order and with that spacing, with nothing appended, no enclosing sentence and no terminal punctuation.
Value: 3000 rpm
